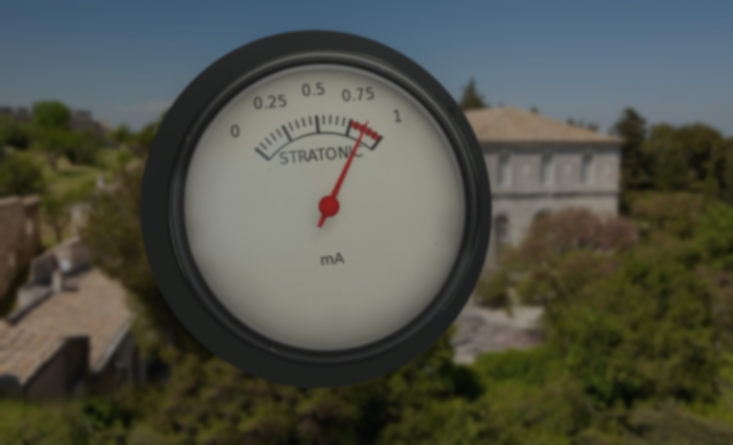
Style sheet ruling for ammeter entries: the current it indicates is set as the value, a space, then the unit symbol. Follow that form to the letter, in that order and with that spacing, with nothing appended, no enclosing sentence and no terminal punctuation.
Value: 0.85 mA
